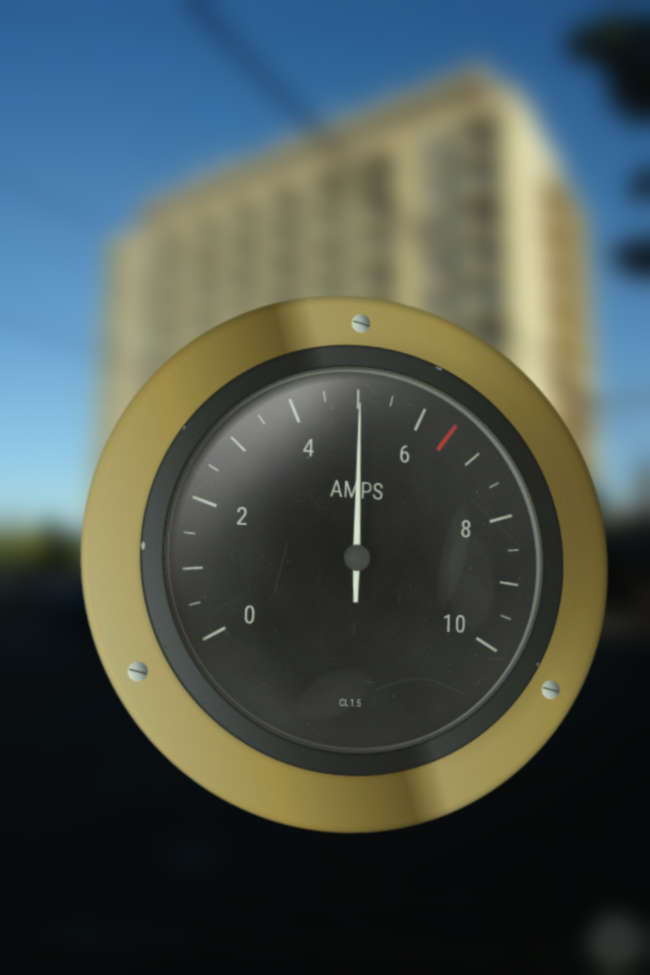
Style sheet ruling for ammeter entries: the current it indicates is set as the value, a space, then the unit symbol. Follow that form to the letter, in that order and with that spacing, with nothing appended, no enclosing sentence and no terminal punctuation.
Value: 5 A
